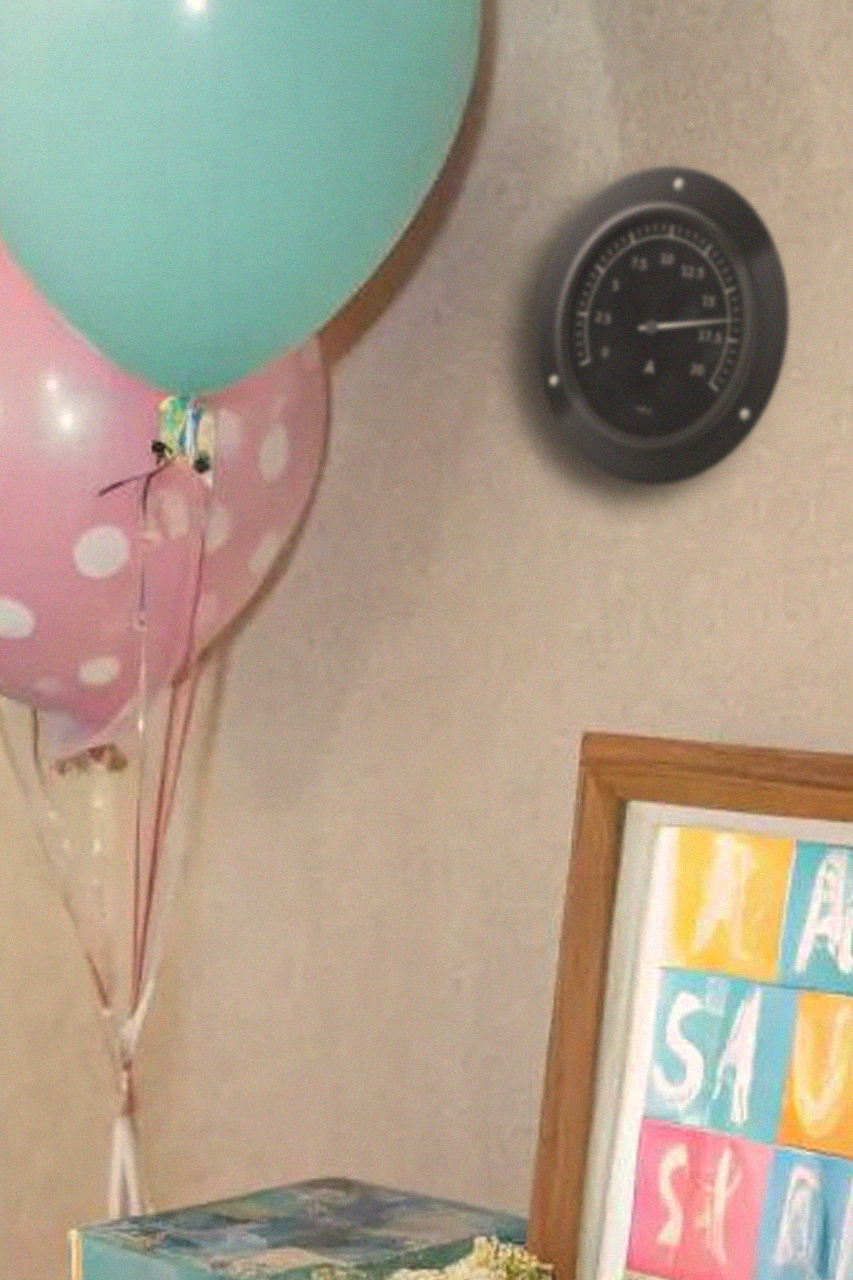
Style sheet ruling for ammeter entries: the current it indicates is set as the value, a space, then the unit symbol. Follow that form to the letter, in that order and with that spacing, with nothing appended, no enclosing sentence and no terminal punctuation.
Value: 16.5 A
